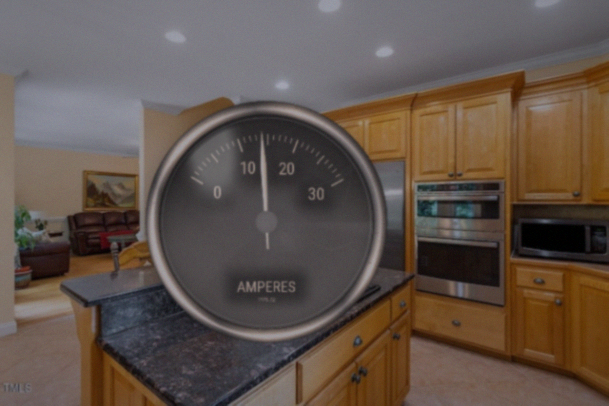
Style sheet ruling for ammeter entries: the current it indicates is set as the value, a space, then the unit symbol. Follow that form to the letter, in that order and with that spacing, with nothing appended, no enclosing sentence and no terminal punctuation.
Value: 14 A
